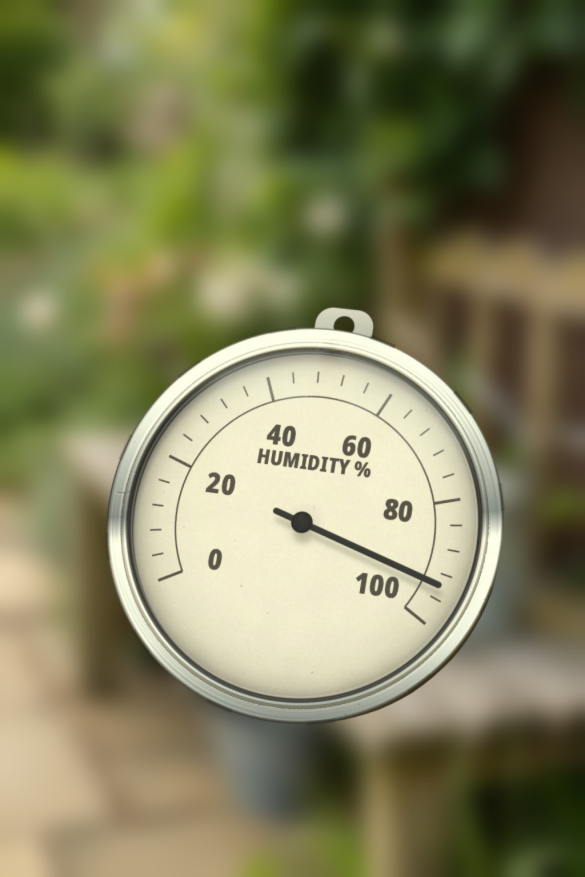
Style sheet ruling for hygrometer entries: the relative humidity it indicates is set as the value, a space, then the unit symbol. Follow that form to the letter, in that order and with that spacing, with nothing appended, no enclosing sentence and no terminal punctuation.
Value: 94 %
